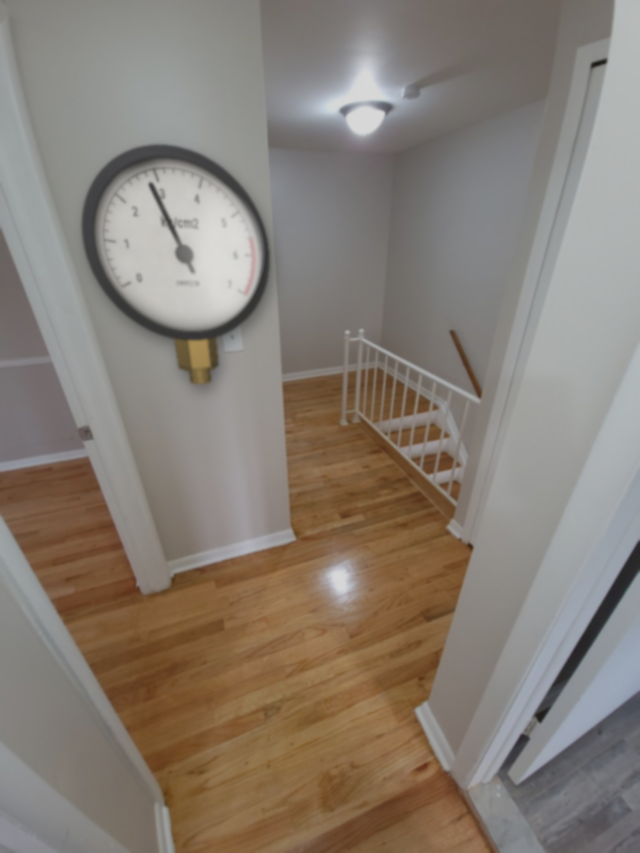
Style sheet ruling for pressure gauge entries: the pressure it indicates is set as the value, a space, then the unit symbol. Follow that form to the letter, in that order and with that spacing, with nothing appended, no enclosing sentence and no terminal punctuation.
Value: 2.8 kg/cm²
